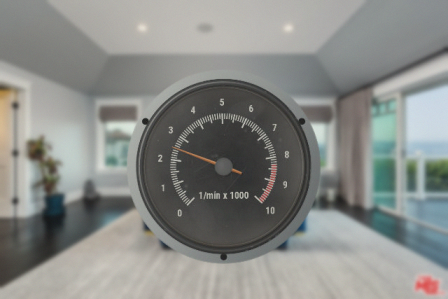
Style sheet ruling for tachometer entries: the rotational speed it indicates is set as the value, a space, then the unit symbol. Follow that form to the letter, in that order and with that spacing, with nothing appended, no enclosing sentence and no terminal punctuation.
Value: 2500 rpm
